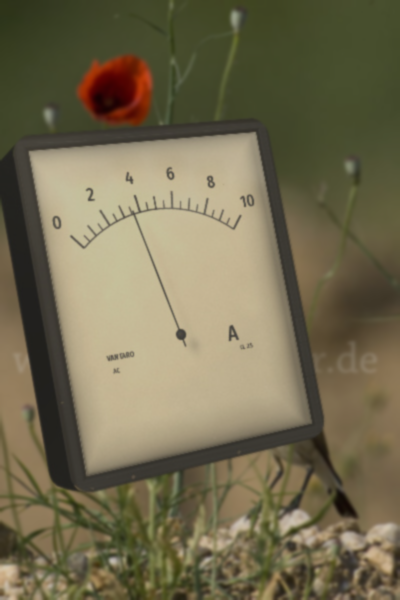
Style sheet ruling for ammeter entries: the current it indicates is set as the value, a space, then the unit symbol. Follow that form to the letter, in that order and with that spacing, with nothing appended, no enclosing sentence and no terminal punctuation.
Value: 3.5 A
